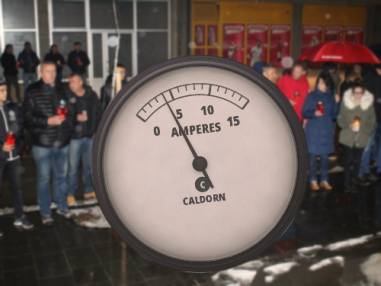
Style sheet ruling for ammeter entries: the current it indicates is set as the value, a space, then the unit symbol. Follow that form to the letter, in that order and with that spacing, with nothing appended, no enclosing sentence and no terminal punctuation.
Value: 4 A
